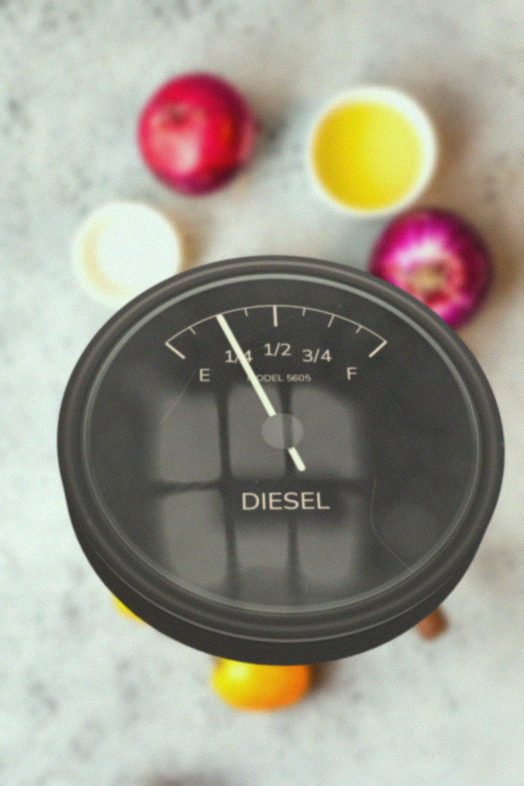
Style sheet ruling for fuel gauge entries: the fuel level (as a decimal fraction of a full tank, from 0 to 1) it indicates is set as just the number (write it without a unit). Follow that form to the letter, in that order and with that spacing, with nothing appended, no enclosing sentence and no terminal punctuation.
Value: 0.25
